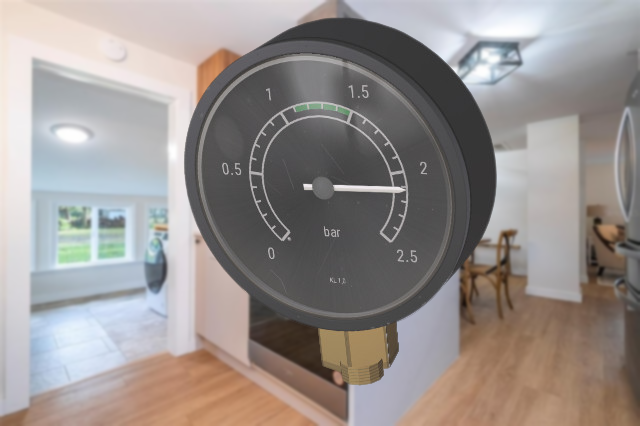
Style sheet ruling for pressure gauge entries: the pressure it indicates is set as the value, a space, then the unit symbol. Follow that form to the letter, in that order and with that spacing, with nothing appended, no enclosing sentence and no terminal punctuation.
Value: 2.1 bar
